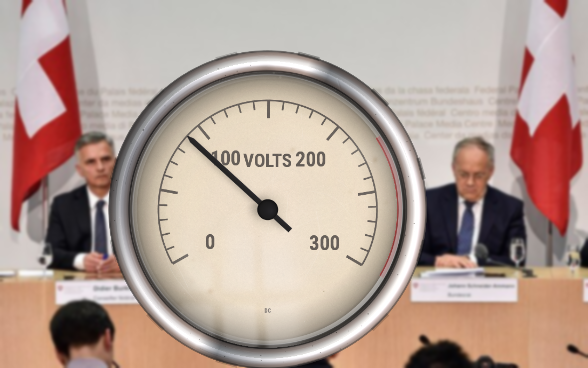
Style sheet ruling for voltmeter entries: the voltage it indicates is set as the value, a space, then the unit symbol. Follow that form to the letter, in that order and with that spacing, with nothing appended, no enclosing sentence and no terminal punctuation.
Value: 90 V
